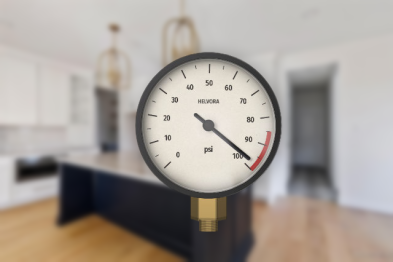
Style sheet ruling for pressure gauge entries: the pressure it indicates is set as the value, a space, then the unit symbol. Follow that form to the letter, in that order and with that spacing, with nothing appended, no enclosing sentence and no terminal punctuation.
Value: 97.5 psi
